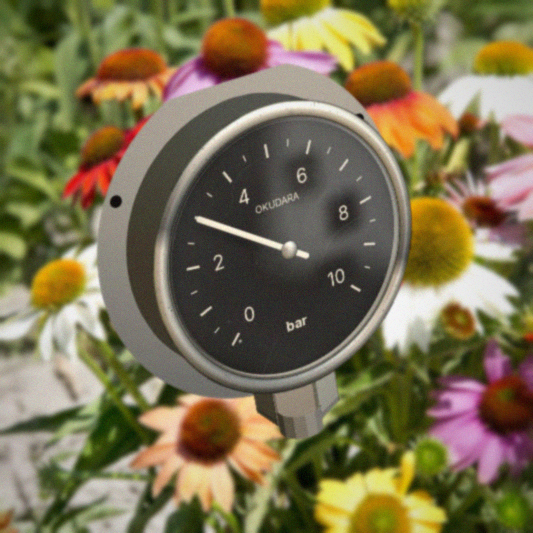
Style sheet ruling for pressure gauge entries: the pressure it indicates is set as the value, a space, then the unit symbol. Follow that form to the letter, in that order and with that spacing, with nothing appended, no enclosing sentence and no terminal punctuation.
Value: 3 bar
